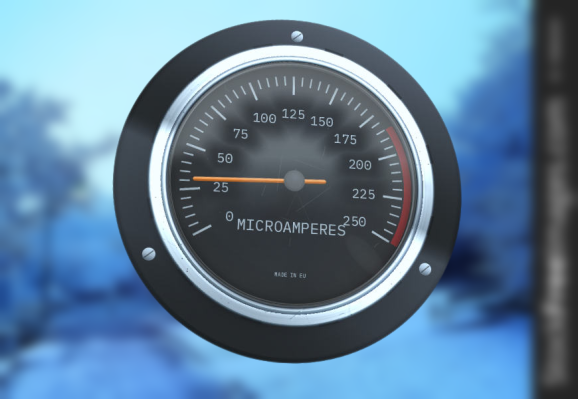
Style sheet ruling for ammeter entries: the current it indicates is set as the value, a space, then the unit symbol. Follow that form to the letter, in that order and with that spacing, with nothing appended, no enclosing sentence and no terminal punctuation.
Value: 30 µA
